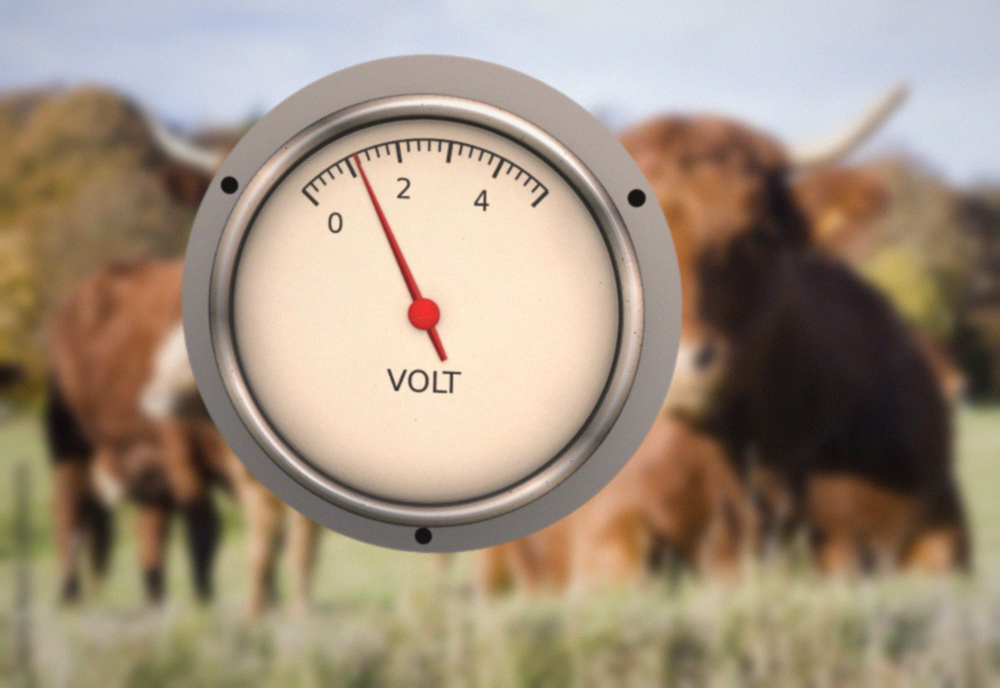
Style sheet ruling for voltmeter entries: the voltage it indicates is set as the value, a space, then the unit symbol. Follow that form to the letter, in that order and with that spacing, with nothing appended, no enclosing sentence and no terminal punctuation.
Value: 1.2 V
